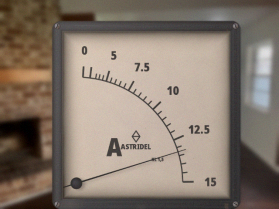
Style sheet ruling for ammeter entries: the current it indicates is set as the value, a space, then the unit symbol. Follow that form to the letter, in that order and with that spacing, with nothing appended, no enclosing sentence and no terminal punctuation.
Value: 13.25 A
